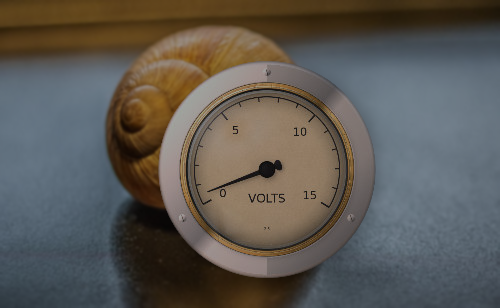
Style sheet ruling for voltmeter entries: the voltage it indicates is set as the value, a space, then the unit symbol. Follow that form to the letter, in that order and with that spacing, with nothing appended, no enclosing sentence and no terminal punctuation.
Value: 0.5 V
